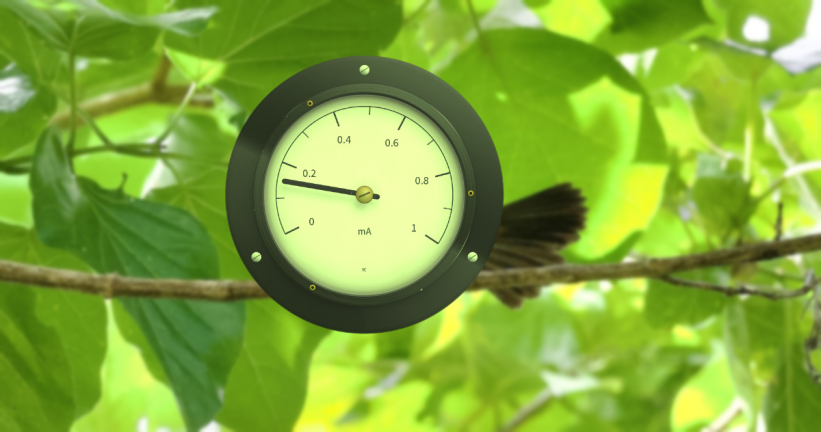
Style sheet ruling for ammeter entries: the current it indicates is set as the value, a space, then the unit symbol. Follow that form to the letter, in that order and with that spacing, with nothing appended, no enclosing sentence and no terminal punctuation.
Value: 0.15 mA
